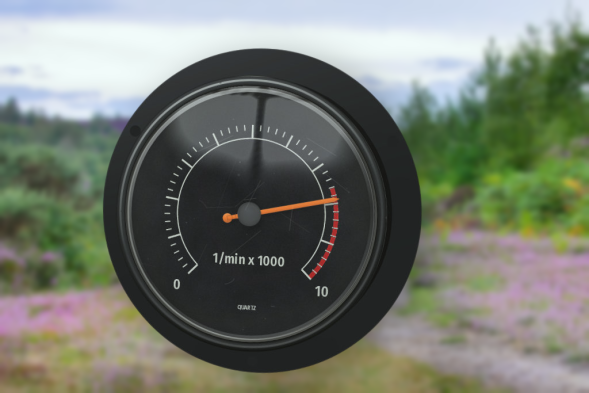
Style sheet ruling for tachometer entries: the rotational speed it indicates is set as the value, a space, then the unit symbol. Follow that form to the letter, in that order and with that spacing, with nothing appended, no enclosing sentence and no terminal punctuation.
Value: 7900 rpm
